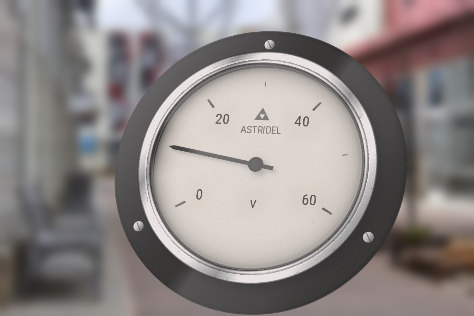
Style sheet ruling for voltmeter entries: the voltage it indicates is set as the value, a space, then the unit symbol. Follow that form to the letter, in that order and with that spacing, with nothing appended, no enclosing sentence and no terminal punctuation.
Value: 10 V
